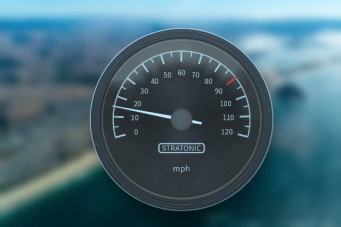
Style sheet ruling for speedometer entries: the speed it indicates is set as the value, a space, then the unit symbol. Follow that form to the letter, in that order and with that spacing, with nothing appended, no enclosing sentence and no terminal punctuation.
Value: 15 mph
